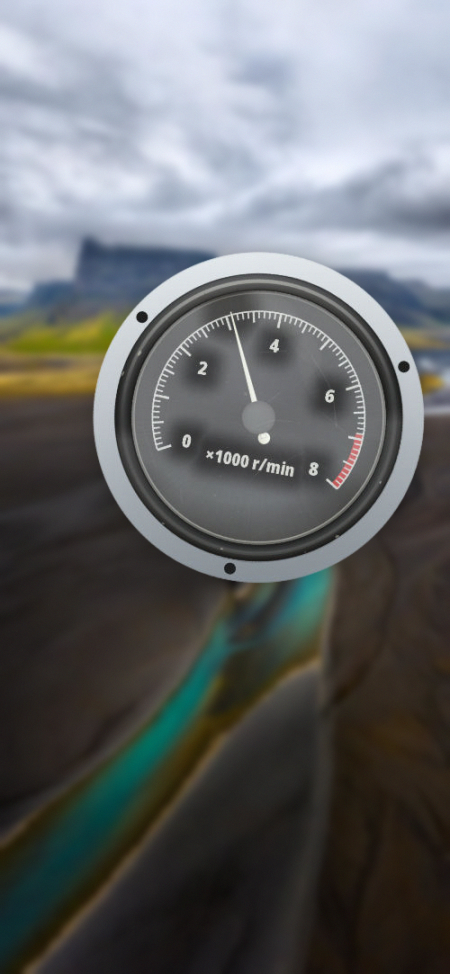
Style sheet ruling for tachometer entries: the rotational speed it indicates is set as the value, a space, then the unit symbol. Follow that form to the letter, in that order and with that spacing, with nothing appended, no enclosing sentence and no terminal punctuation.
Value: 3100 rpm
